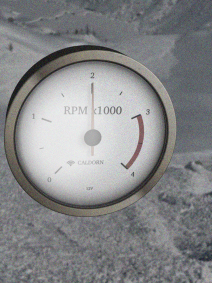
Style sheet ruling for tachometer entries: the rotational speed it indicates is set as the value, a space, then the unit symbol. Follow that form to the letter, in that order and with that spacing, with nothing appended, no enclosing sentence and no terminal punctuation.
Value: 2000 rpm
